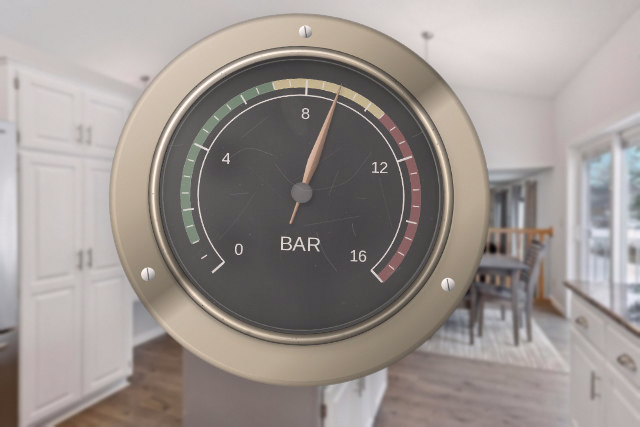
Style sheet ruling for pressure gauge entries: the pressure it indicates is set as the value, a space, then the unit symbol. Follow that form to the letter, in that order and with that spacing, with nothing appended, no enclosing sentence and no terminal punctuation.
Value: 9 bar
